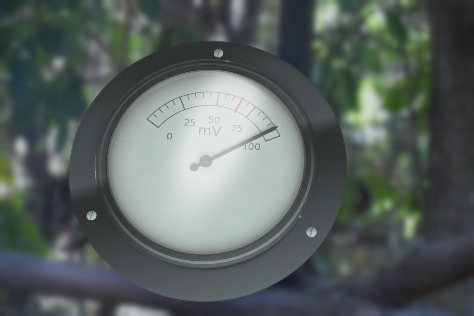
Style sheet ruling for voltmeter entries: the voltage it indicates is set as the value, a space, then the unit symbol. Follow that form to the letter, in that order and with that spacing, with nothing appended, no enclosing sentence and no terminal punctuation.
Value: 95 mV
